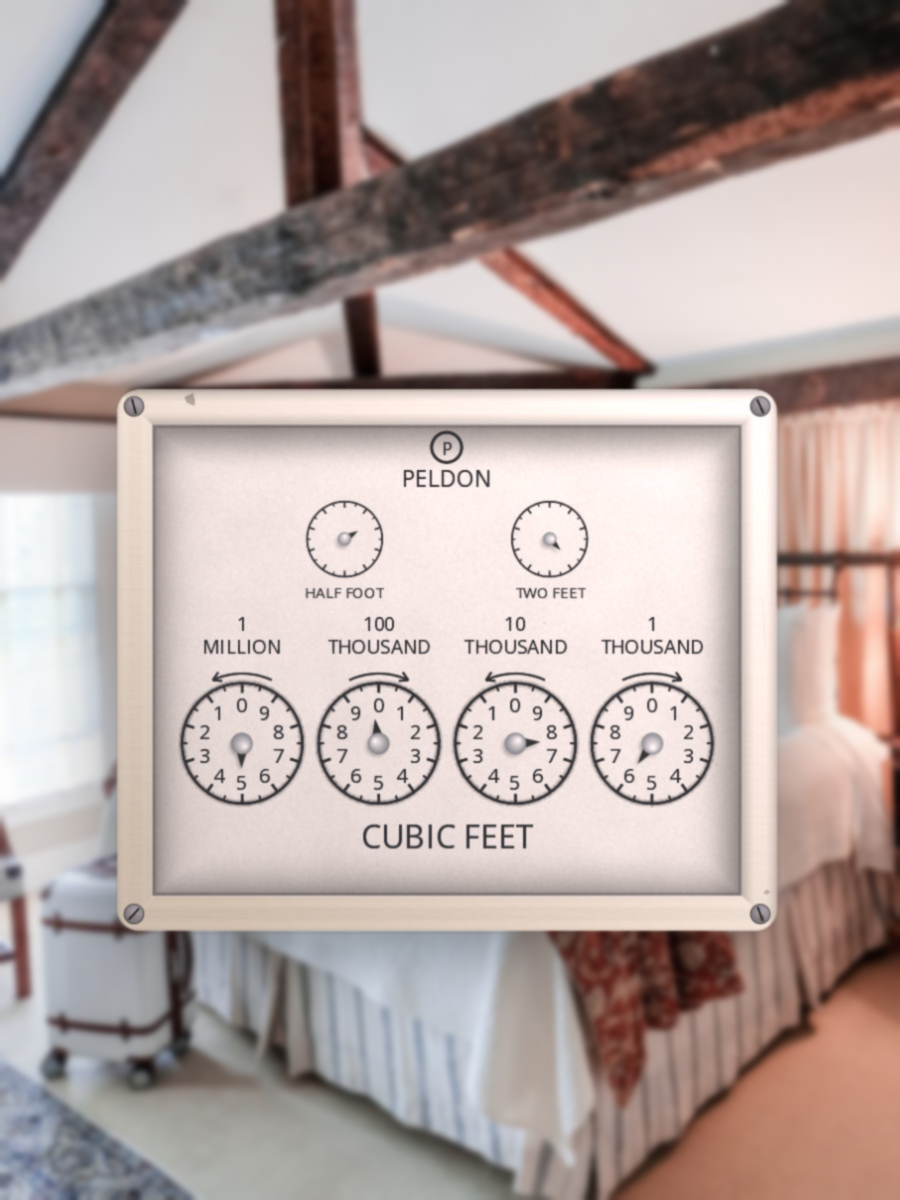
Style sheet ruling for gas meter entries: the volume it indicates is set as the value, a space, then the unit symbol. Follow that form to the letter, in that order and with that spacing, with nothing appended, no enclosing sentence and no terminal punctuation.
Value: 497600 ft³
